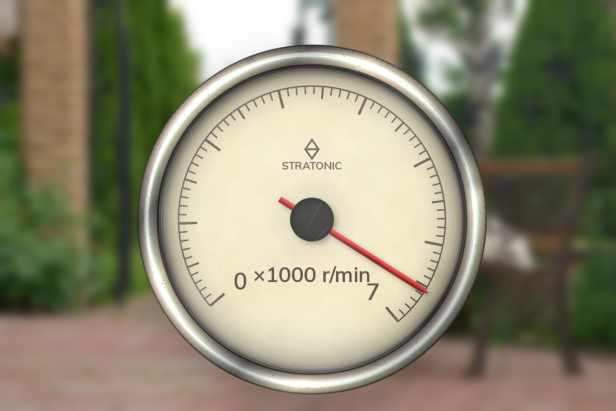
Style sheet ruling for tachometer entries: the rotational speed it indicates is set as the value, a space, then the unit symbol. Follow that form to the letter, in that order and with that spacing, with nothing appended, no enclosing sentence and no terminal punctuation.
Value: 6550 rpm
